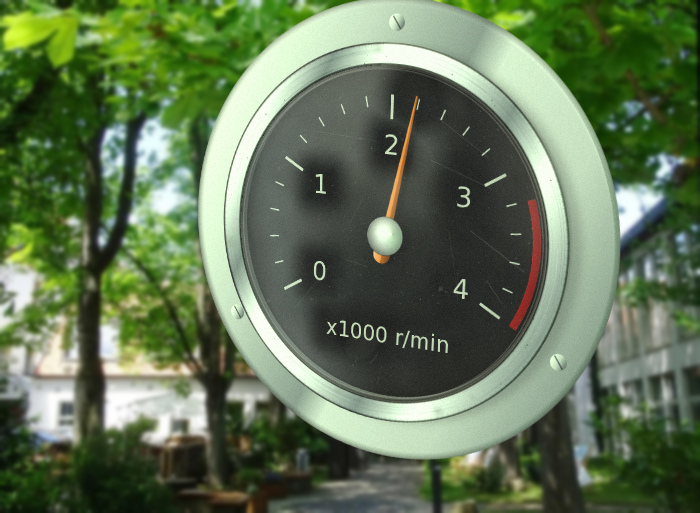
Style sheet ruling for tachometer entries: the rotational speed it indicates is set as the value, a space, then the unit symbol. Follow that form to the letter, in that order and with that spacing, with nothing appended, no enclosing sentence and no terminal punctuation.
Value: 2200 rpm
